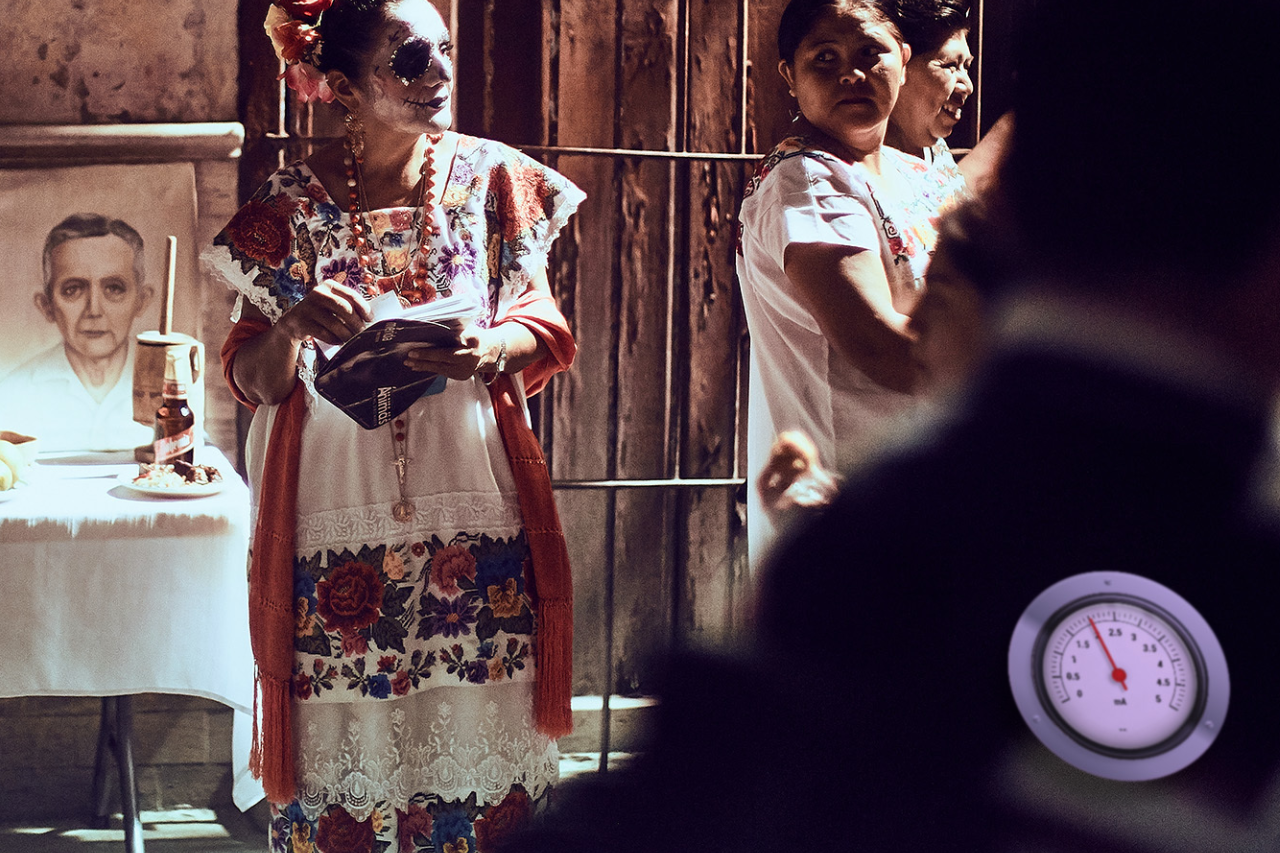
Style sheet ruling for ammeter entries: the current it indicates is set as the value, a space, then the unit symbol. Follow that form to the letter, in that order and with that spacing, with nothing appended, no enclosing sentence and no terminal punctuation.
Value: 2 mA
